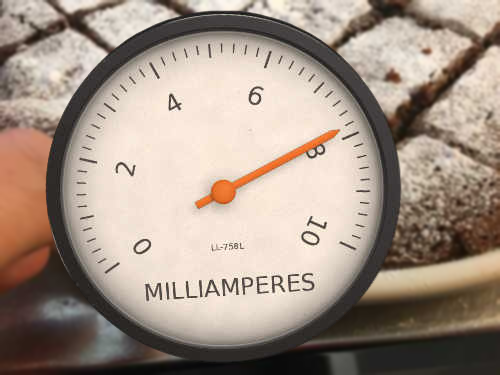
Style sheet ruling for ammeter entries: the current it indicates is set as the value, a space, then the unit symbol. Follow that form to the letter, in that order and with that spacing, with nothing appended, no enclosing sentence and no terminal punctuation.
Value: 7.8 mA
